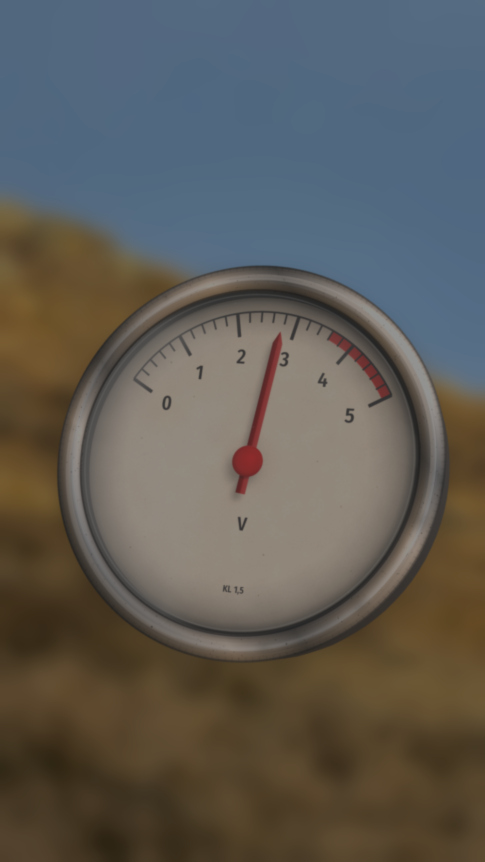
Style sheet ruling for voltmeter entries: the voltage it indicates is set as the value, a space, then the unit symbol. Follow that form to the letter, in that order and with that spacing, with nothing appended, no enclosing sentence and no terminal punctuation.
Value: 2.8 V
